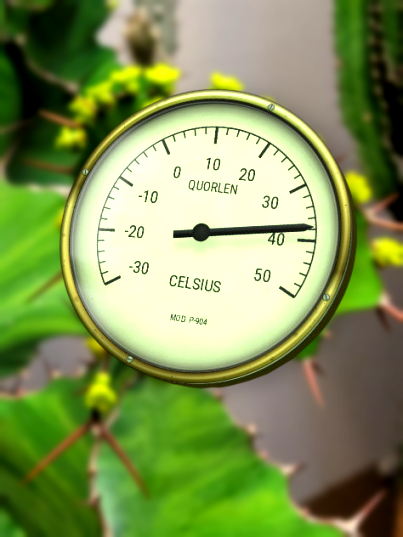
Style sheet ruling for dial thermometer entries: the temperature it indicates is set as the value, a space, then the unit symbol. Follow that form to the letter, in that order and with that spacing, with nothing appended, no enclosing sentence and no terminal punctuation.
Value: 38 °C
